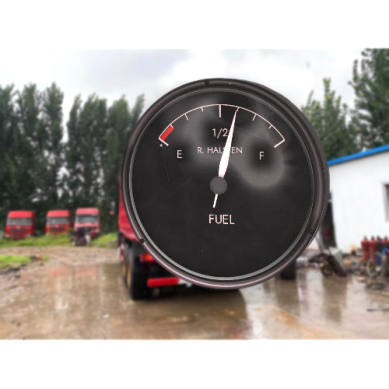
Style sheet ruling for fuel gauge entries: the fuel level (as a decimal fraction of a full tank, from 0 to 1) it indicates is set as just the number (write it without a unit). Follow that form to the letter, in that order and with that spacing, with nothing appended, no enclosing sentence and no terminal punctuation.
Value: 0.625
